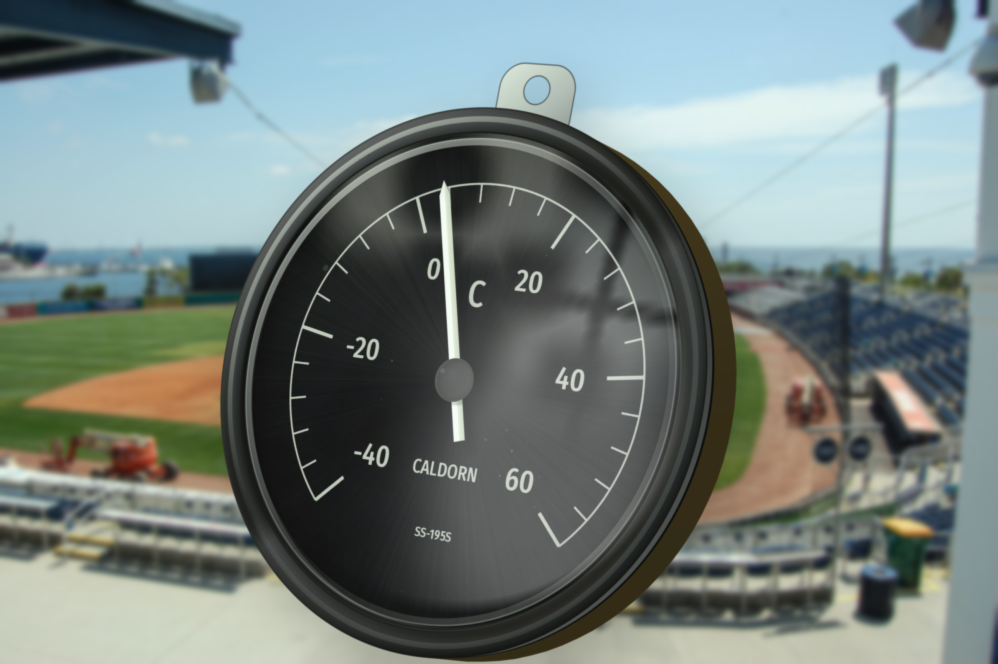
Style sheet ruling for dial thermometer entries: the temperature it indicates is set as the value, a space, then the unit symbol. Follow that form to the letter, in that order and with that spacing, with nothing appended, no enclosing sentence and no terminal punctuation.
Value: 4 °C
